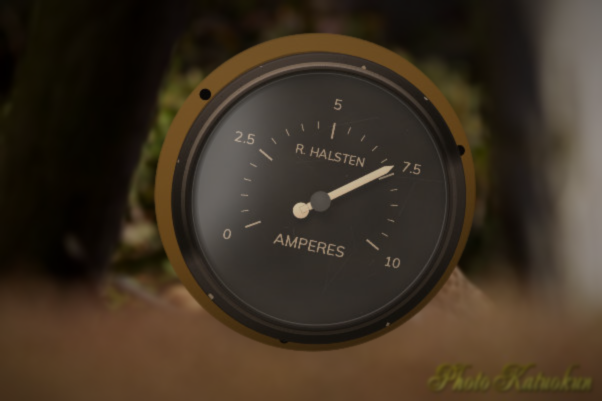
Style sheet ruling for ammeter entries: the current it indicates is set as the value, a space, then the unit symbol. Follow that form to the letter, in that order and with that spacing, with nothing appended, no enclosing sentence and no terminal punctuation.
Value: 7.25 A
